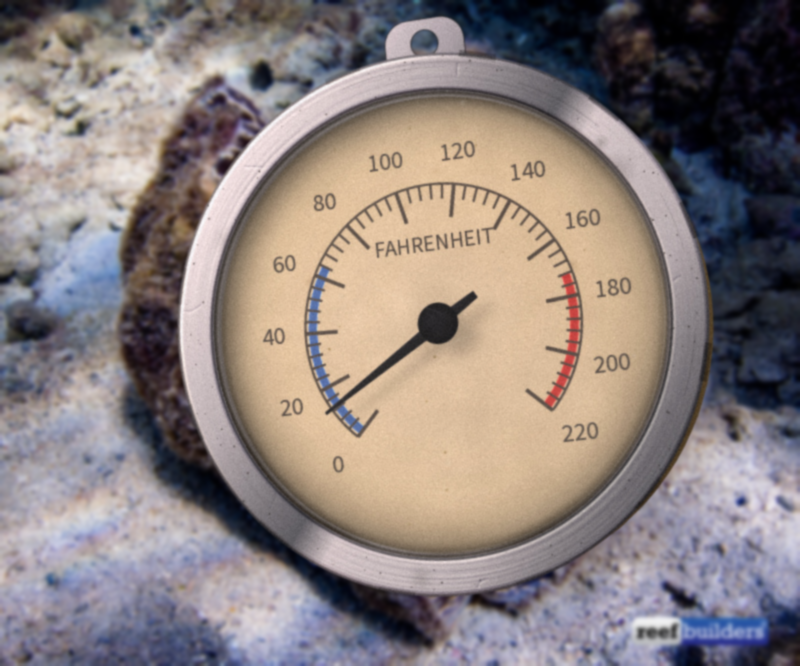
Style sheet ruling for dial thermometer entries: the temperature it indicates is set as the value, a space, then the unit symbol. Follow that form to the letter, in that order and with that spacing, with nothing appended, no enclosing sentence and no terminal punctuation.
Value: 12 °F
